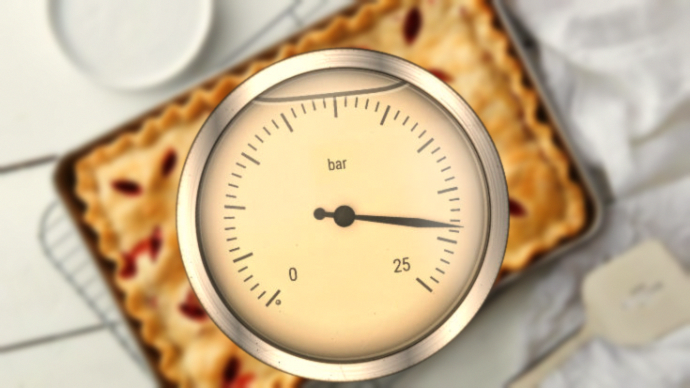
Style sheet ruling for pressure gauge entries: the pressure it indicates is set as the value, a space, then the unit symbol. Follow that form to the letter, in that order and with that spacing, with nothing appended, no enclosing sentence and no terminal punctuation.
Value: 21.75 bar
